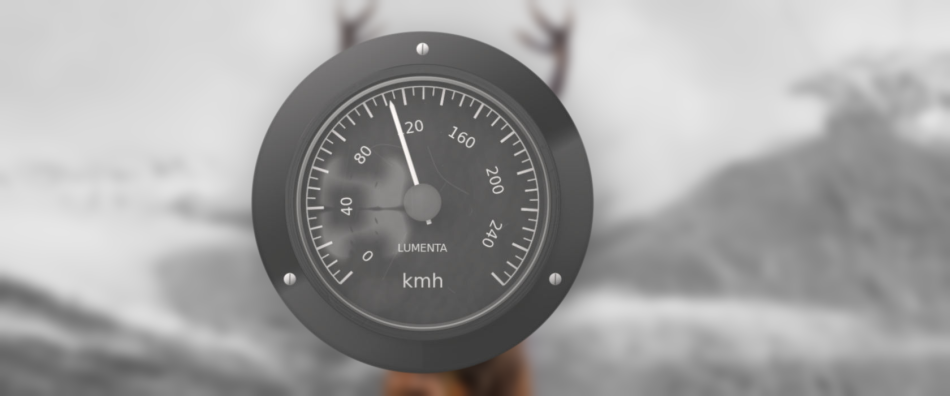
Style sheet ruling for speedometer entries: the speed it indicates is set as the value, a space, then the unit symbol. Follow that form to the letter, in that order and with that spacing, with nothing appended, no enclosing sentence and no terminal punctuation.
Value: 112.5 km/h
